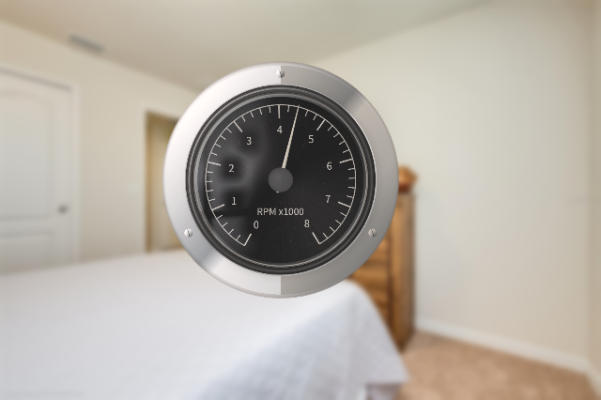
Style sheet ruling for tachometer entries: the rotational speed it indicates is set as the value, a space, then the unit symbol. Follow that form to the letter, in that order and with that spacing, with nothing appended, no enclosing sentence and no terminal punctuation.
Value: 4400 rpm
